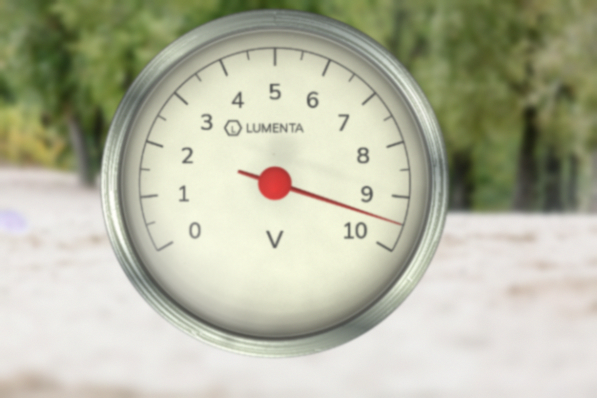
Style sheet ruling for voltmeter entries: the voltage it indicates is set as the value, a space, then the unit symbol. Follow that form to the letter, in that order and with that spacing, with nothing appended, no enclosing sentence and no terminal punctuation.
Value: 9.5 V
